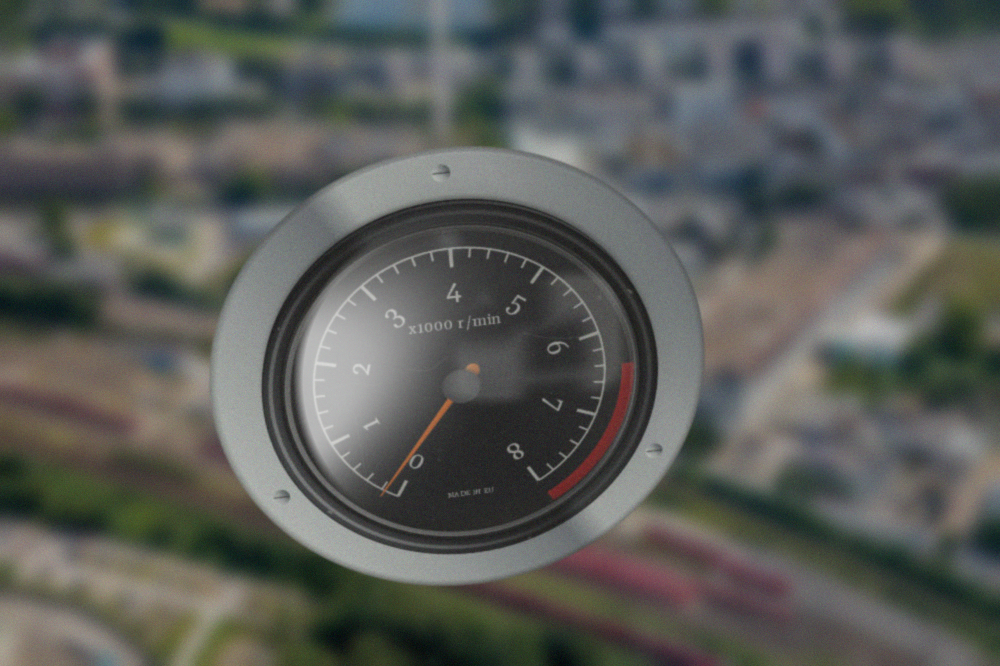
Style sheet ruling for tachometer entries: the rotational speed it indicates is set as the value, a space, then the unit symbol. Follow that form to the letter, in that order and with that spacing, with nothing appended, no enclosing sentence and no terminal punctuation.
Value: 200 rpm
